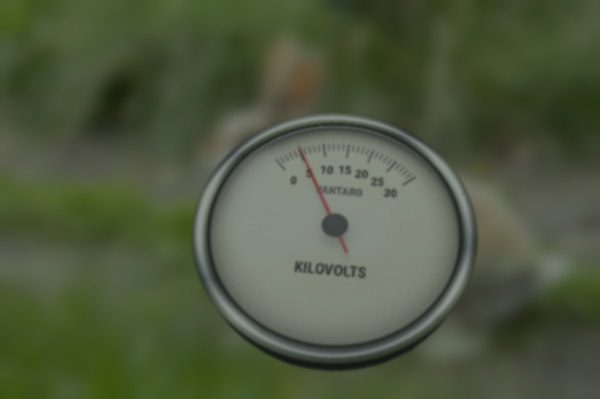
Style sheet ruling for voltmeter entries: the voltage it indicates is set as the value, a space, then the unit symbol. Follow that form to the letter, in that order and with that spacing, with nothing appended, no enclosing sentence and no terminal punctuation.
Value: 5 kV
